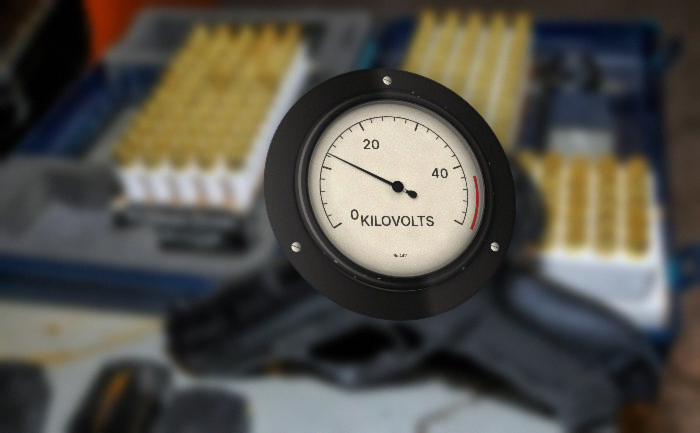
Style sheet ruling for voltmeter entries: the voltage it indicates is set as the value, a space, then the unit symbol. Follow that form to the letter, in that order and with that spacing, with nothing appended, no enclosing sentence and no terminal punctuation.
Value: 12 kV
